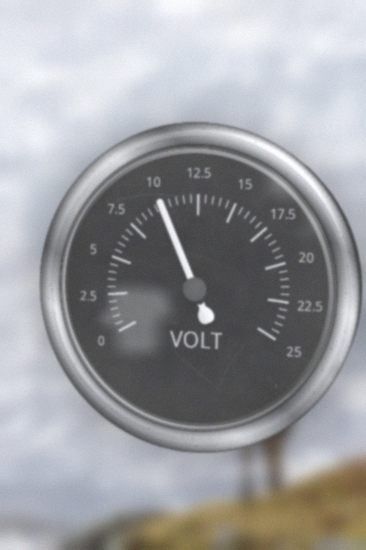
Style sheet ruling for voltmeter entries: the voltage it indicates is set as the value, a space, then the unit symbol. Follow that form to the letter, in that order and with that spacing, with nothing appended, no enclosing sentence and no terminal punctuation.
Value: 10 V
